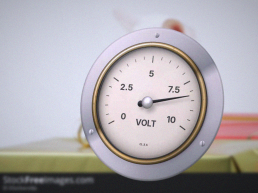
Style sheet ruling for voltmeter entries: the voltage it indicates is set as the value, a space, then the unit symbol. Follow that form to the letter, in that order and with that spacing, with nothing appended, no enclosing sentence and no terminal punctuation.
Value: 8.25 V
